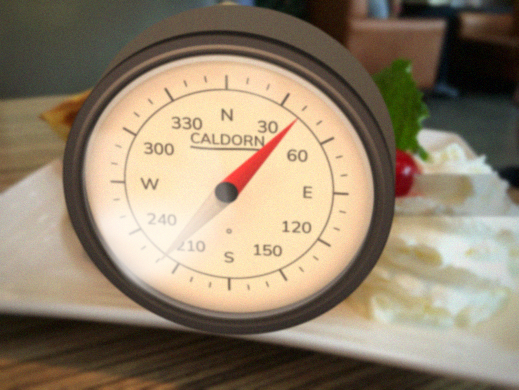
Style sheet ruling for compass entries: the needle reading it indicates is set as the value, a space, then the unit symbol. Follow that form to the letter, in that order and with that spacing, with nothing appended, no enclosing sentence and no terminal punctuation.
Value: 40 °
